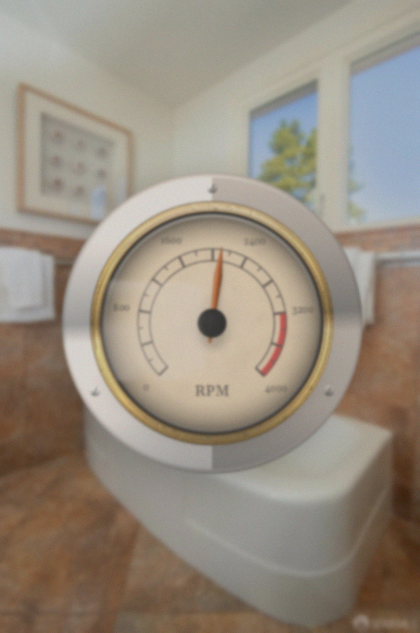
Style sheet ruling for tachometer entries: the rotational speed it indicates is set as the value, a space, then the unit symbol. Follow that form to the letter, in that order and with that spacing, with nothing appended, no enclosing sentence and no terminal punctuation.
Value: 2100 rpm
